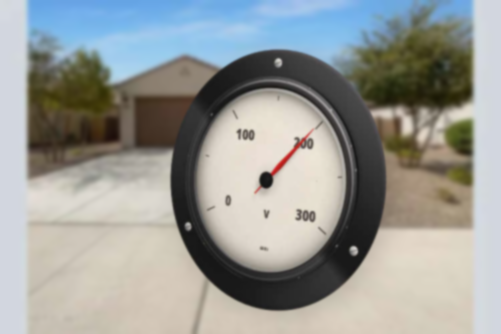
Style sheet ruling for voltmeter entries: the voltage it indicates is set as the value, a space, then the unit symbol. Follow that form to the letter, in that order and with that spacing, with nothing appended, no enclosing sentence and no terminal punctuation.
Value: 200 V
